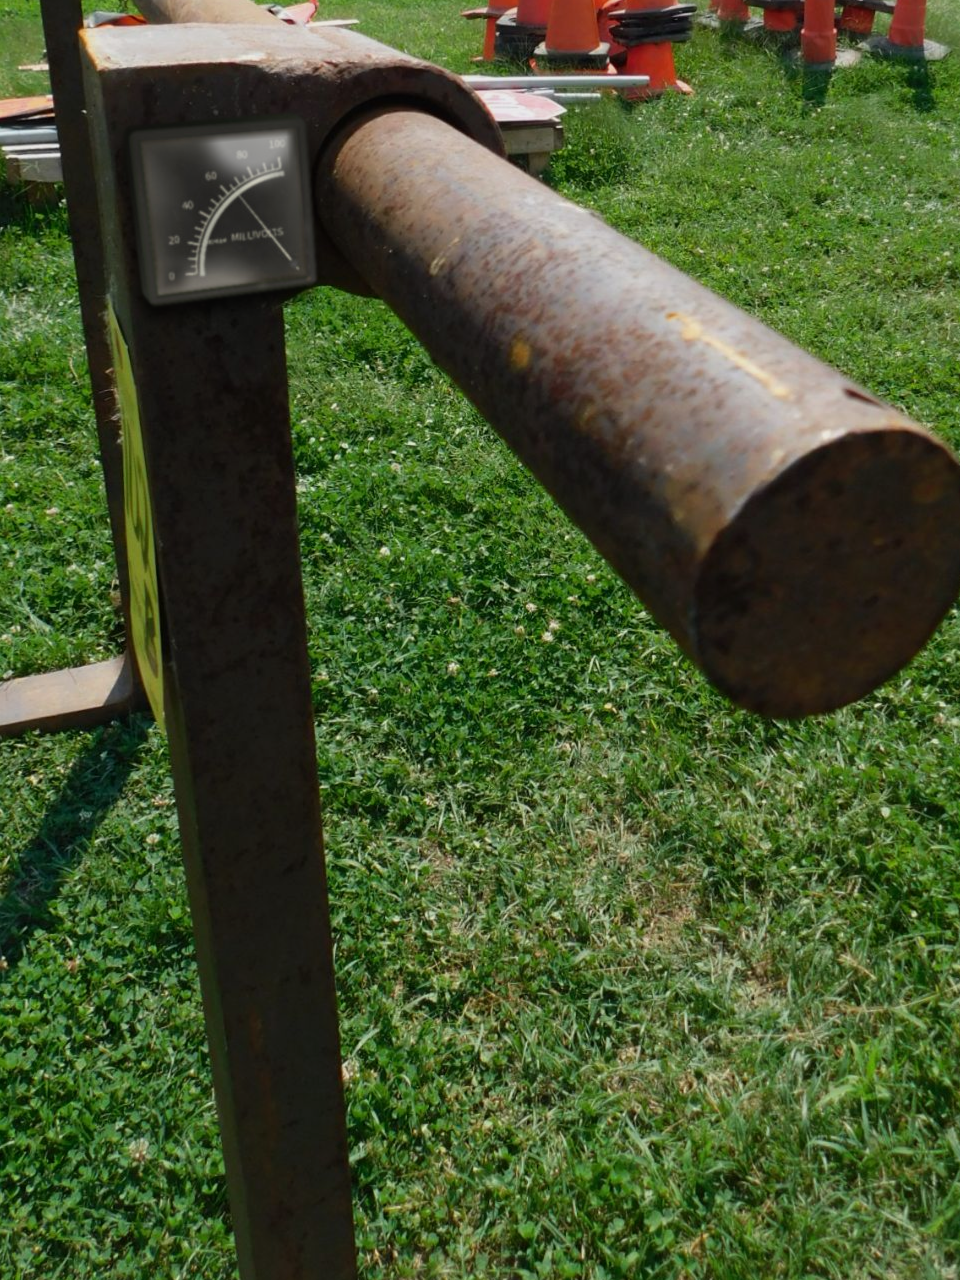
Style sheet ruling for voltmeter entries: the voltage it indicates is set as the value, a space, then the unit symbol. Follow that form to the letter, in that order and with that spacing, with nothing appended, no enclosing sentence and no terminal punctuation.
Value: 65 mV
